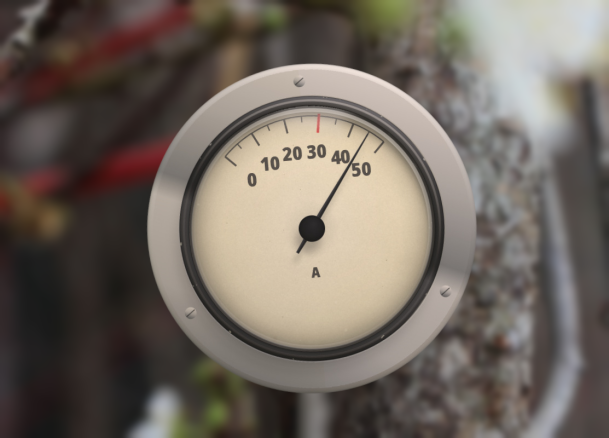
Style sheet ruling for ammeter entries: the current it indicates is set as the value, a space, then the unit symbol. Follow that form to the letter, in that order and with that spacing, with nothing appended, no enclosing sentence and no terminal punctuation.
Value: 45 A
